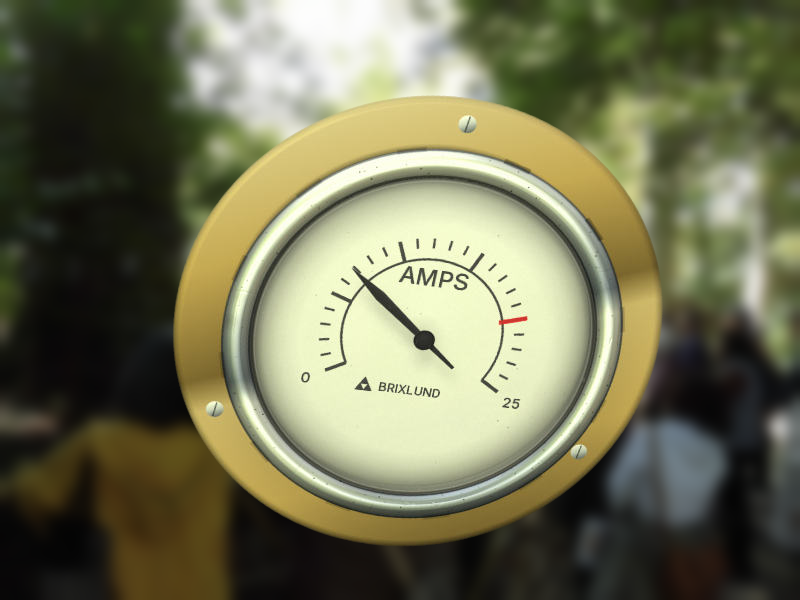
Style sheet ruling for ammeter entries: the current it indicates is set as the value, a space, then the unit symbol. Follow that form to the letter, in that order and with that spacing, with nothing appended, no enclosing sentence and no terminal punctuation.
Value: 7 A
